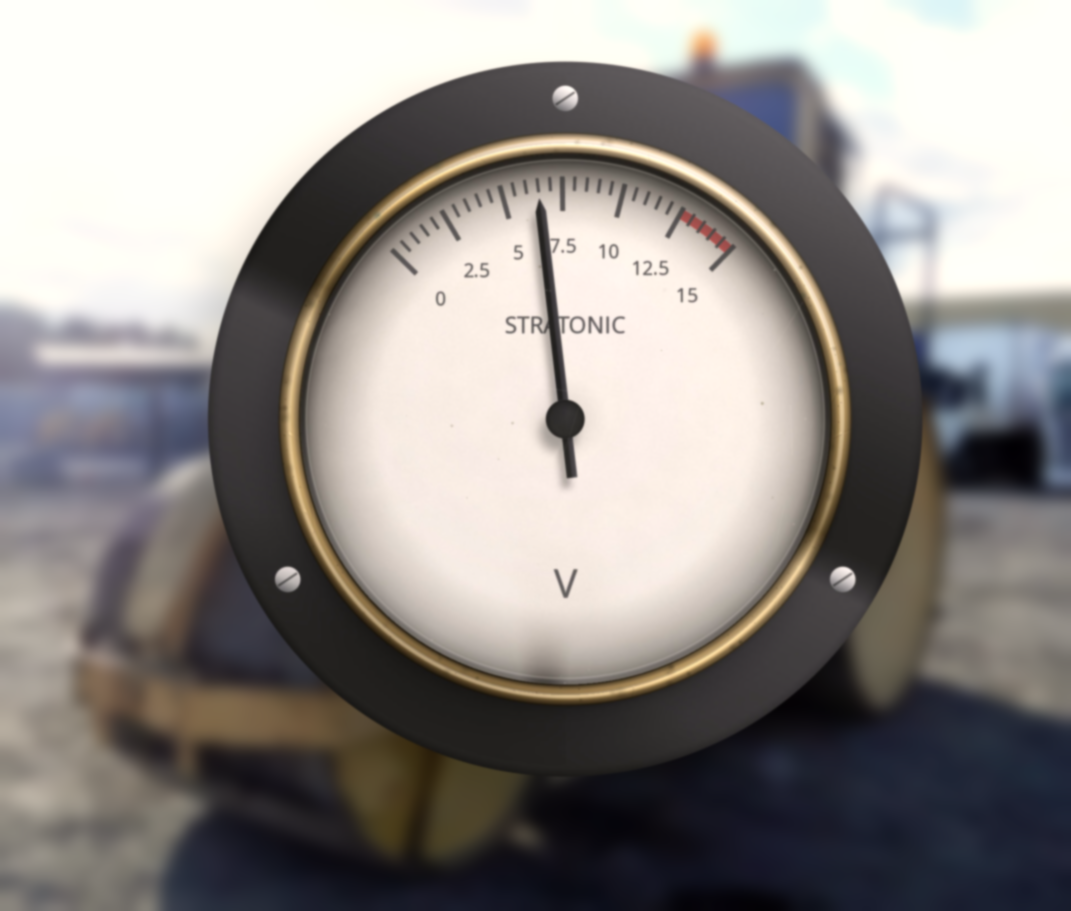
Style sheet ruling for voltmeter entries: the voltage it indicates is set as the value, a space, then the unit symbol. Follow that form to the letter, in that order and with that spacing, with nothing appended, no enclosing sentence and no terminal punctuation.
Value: 6.5 V
